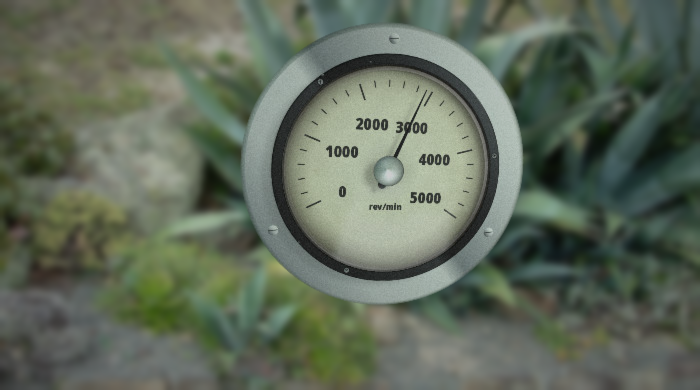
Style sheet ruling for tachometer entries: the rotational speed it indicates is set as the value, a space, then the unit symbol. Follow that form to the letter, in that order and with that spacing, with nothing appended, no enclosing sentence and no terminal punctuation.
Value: 2900 rpm
